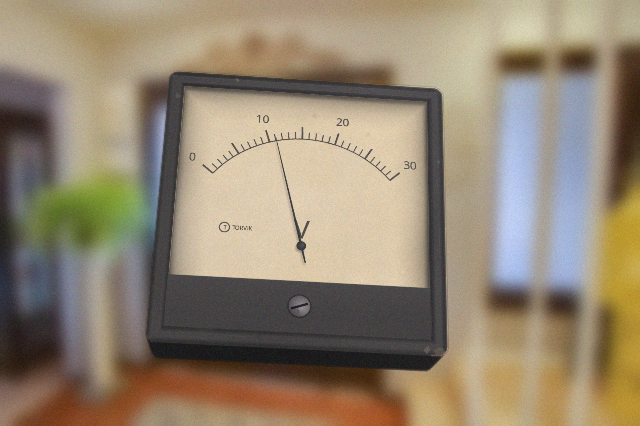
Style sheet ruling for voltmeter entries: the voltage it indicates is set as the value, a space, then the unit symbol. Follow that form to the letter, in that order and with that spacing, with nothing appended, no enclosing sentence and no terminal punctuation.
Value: 11 V
